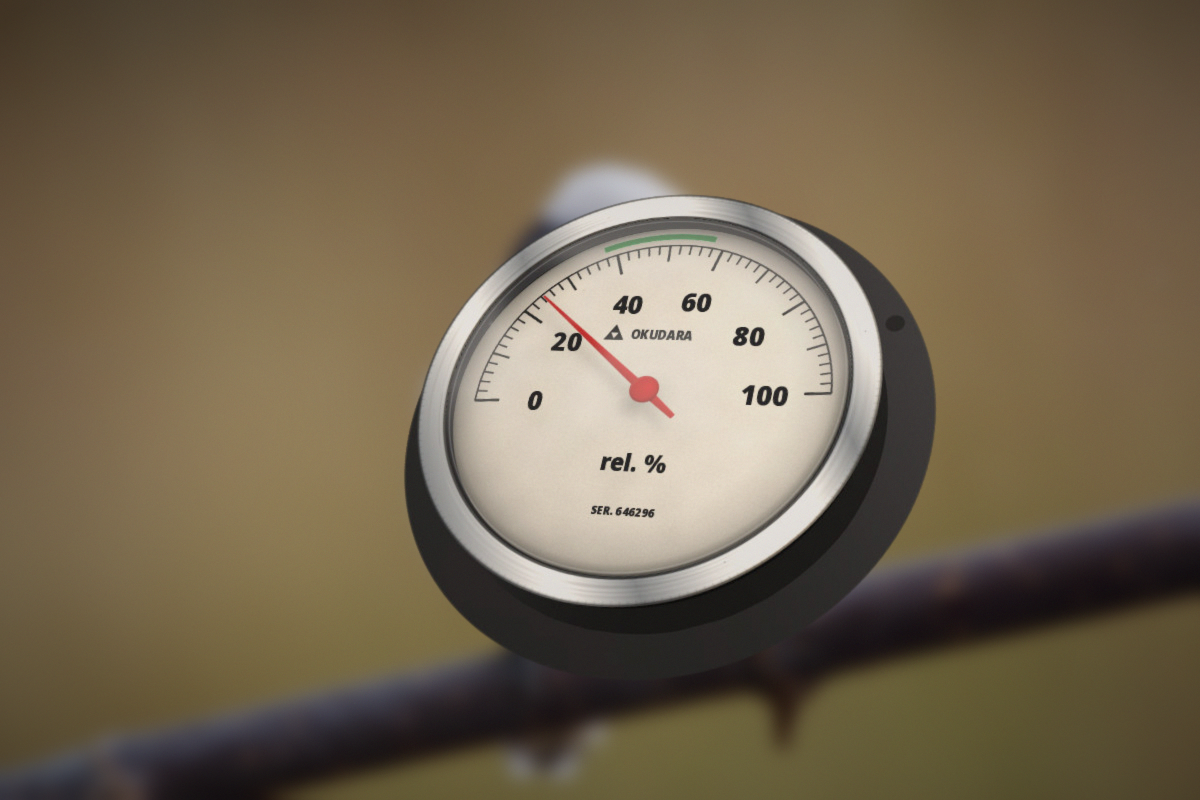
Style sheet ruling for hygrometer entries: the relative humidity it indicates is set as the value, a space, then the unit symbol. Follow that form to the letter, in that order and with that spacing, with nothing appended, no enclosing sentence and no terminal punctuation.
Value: 24 %
